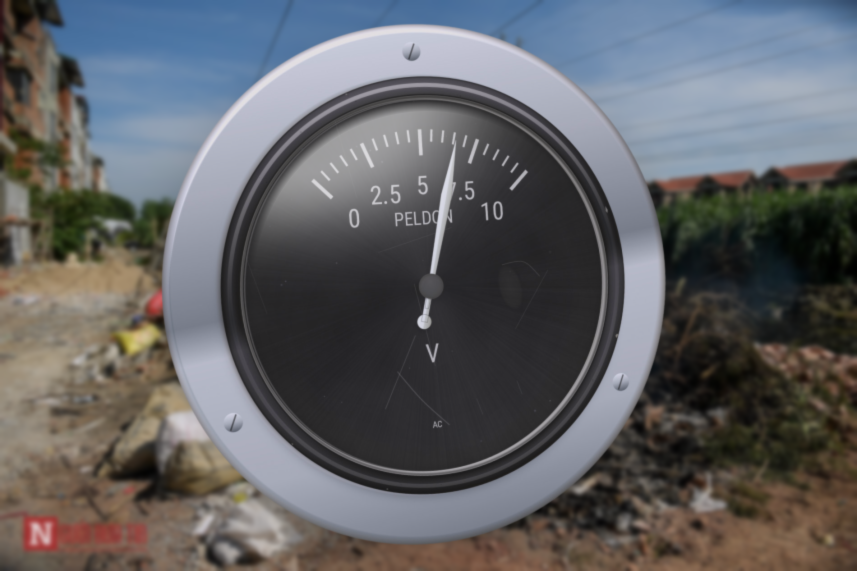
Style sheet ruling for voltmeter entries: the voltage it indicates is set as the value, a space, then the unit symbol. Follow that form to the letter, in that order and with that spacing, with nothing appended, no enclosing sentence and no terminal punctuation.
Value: 6.5 V
